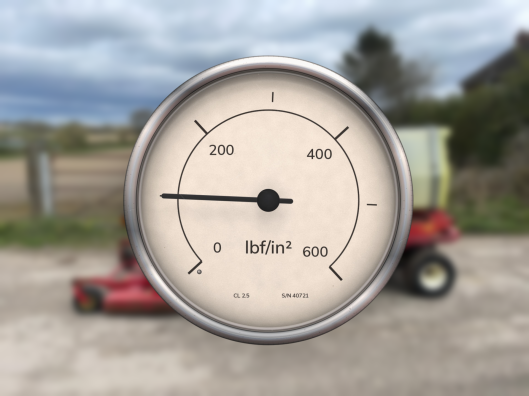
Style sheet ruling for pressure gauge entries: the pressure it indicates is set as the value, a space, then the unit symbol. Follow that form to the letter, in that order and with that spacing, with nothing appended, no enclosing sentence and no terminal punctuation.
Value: 100 psi
